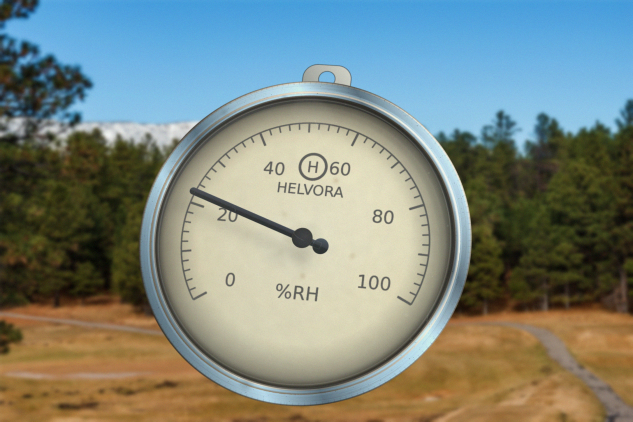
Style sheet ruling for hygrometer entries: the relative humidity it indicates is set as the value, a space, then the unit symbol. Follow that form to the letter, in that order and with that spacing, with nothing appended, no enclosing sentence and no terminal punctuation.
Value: 22 %
